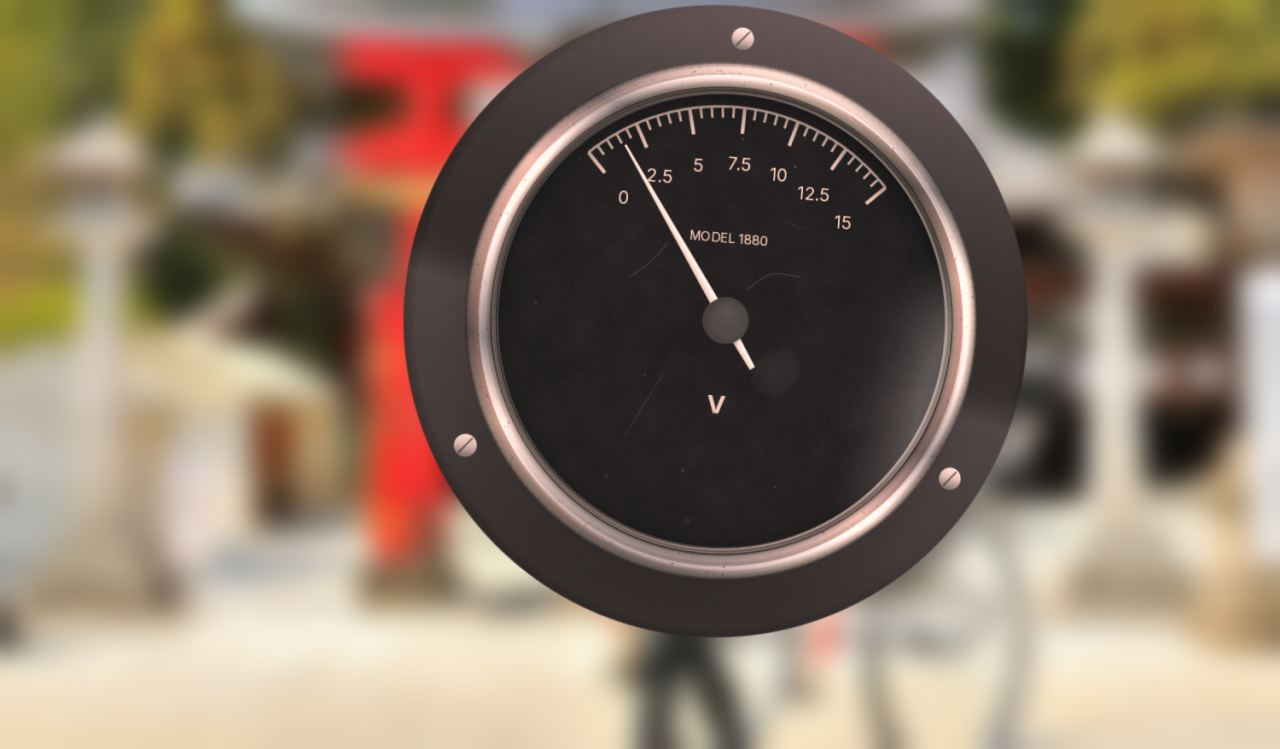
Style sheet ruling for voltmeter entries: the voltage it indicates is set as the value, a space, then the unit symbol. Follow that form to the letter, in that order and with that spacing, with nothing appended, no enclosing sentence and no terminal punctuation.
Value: 1.5 V
